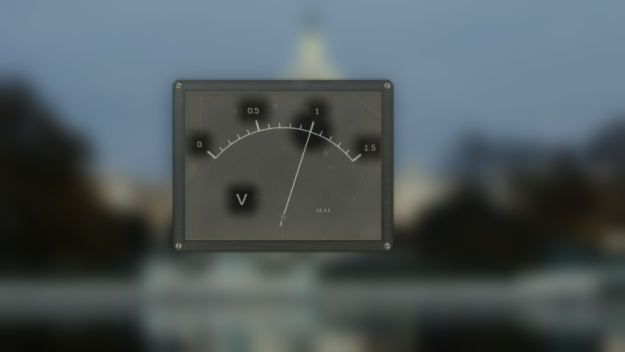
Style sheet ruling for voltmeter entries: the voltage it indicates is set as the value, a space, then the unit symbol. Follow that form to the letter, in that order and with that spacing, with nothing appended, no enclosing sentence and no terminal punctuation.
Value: 1 V
